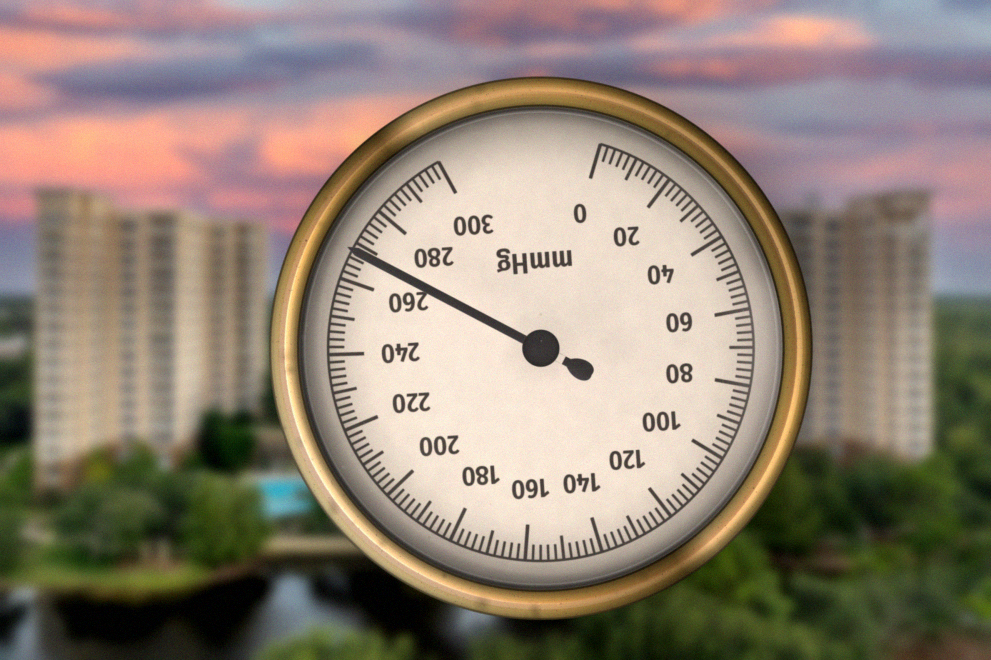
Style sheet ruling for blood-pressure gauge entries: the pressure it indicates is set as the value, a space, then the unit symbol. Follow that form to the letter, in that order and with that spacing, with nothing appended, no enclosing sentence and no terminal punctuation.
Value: 268 mmHg
